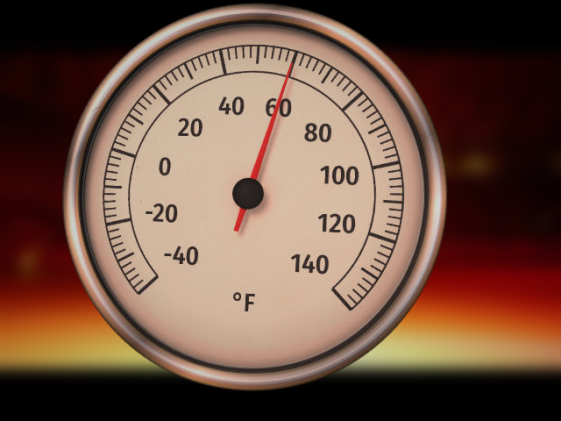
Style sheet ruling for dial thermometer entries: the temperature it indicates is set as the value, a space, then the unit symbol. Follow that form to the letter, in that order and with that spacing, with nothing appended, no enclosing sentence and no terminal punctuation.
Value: 60 °F
